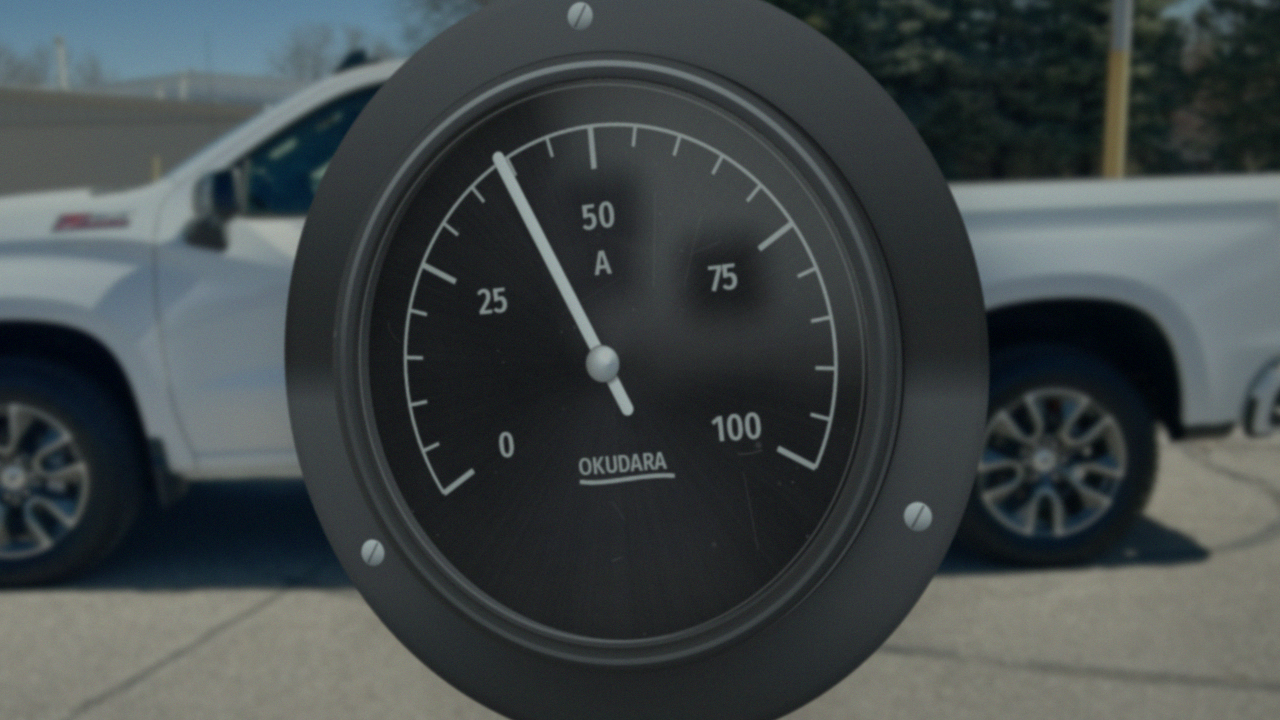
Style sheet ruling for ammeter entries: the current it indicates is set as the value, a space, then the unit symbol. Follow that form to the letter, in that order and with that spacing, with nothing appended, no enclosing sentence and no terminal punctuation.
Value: 40 A
